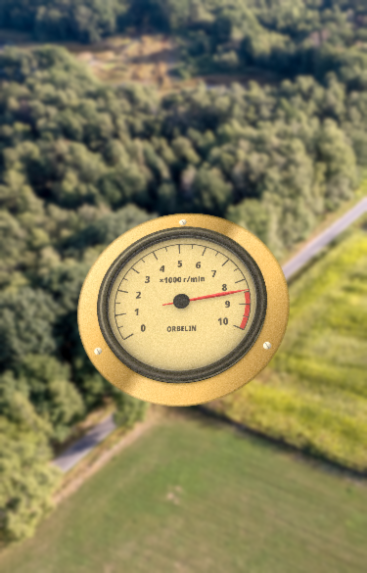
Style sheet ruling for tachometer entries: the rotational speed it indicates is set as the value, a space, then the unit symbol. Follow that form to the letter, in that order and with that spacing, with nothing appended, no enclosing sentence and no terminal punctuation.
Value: 8500 rpm
